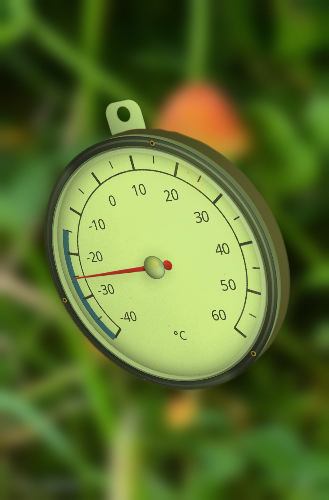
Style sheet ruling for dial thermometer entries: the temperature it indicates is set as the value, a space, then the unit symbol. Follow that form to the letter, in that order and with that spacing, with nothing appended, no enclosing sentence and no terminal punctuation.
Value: -25 °C
